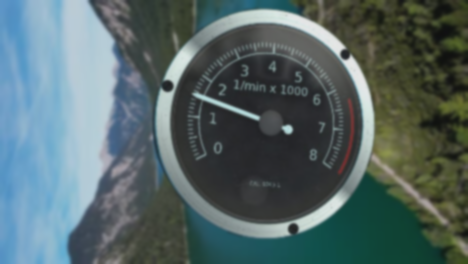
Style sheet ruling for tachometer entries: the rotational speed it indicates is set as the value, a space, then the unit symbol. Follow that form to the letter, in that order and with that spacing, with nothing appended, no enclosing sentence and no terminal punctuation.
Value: 1500 rpm
